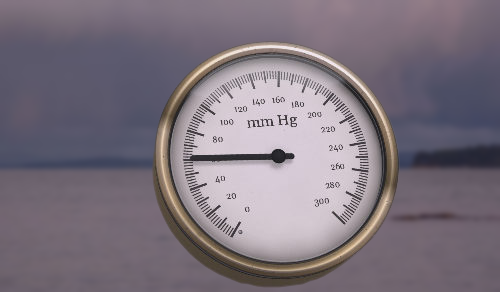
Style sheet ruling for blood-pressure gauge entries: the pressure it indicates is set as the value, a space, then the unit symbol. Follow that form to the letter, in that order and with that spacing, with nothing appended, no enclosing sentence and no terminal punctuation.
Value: 60 mmHg
